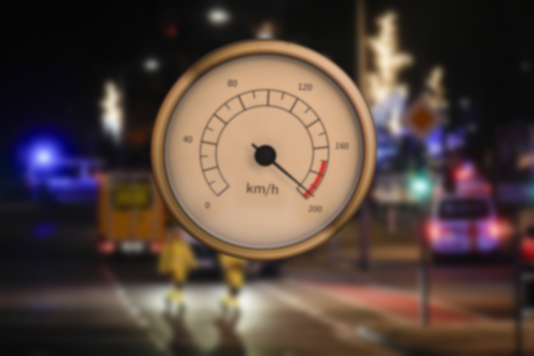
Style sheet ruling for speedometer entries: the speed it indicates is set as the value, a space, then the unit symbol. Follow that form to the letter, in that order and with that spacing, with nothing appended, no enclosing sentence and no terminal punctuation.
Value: 195 km/h
